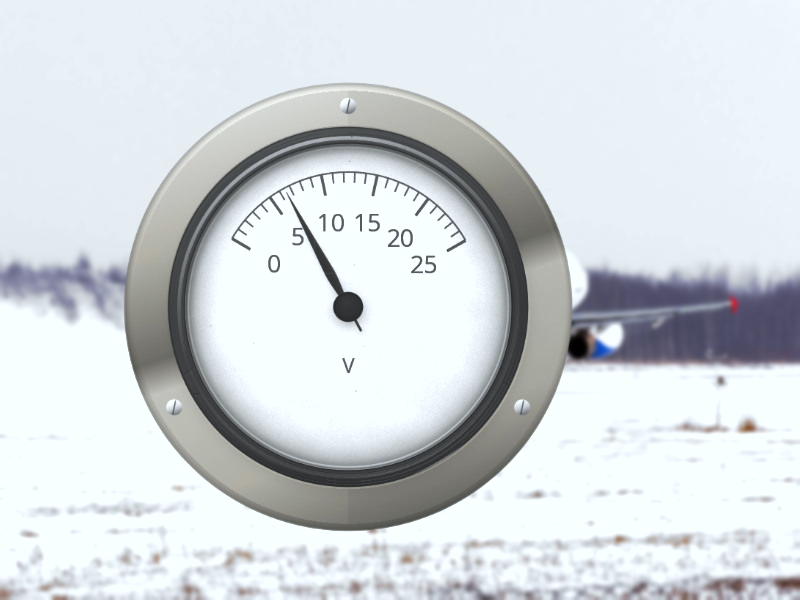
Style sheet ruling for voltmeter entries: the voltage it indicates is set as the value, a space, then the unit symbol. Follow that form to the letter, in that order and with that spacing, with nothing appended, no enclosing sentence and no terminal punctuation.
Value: 6.5 V
